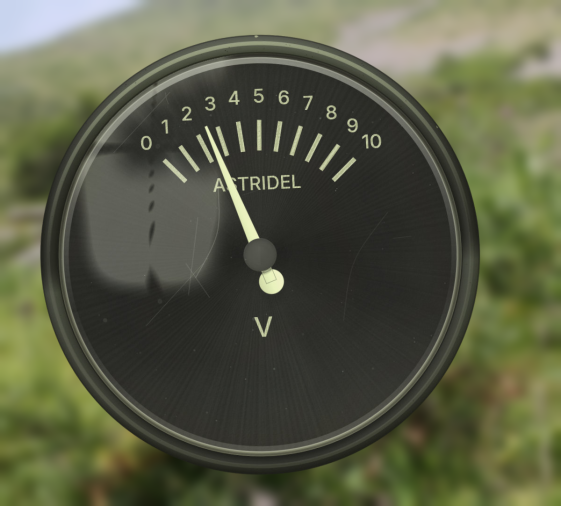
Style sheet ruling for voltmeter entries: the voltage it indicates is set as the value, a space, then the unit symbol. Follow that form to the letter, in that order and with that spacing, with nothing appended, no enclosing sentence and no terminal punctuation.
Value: 2.5 V
